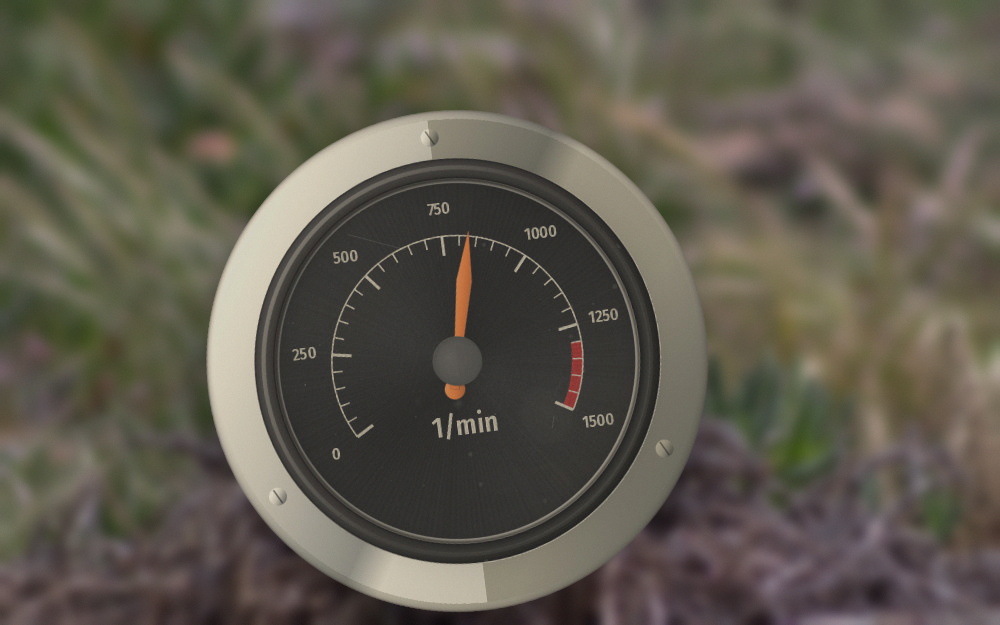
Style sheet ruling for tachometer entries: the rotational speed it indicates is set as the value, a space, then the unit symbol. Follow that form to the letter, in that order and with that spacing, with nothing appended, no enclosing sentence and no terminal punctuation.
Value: 825 rpm
